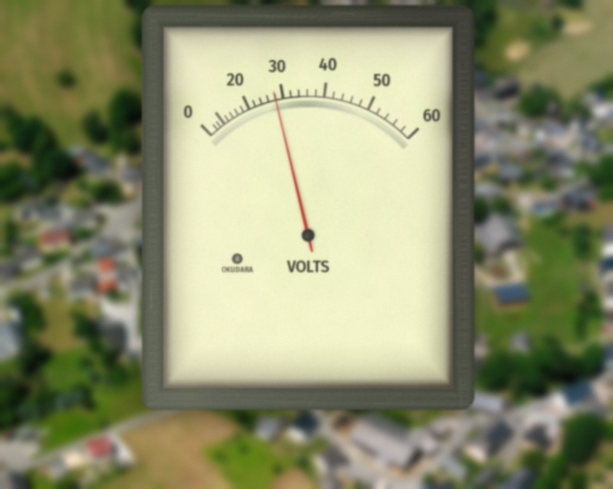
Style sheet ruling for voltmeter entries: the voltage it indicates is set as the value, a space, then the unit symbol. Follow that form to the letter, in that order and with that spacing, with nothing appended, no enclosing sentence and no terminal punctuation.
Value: 28 V
